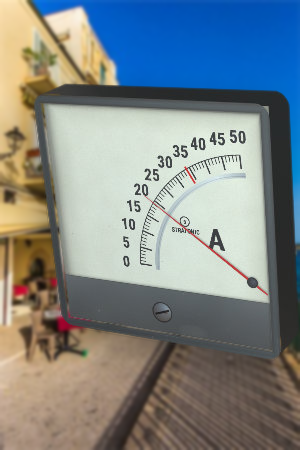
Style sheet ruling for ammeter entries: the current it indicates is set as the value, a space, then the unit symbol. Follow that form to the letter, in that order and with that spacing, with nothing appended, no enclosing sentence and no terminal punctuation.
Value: 20 A
